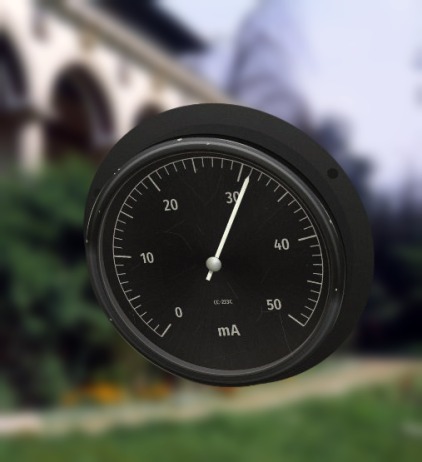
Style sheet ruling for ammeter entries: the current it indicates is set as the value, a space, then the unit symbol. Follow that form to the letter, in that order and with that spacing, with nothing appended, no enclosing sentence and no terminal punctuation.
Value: 31 mA
